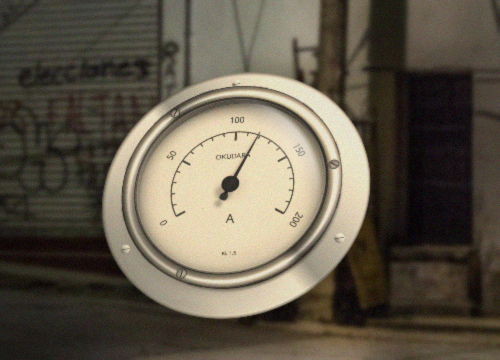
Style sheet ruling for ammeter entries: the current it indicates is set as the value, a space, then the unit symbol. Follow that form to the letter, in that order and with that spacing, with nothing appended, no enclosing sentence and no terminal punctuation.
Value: 120 A
